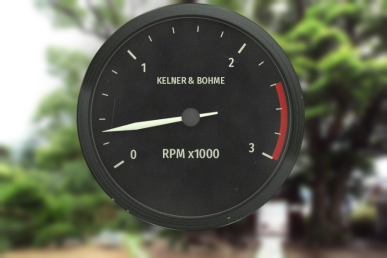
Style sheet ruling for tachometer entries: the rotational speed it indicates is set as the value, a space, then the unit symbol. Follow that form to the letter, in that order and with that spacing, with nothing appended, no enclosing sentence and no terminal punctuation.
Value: 300 rpm
